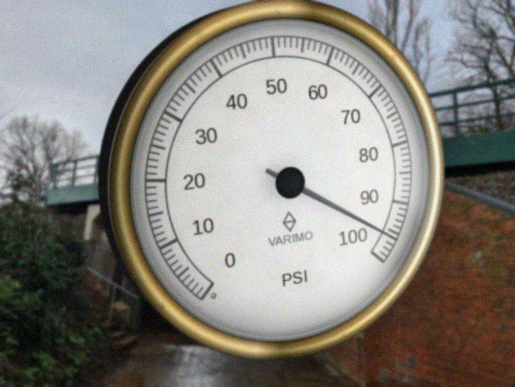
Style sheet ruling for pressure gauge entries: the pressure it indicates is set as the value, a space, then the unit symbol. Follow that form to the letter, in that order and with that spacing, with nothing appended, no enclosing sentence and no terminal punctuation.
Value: 96 psi
